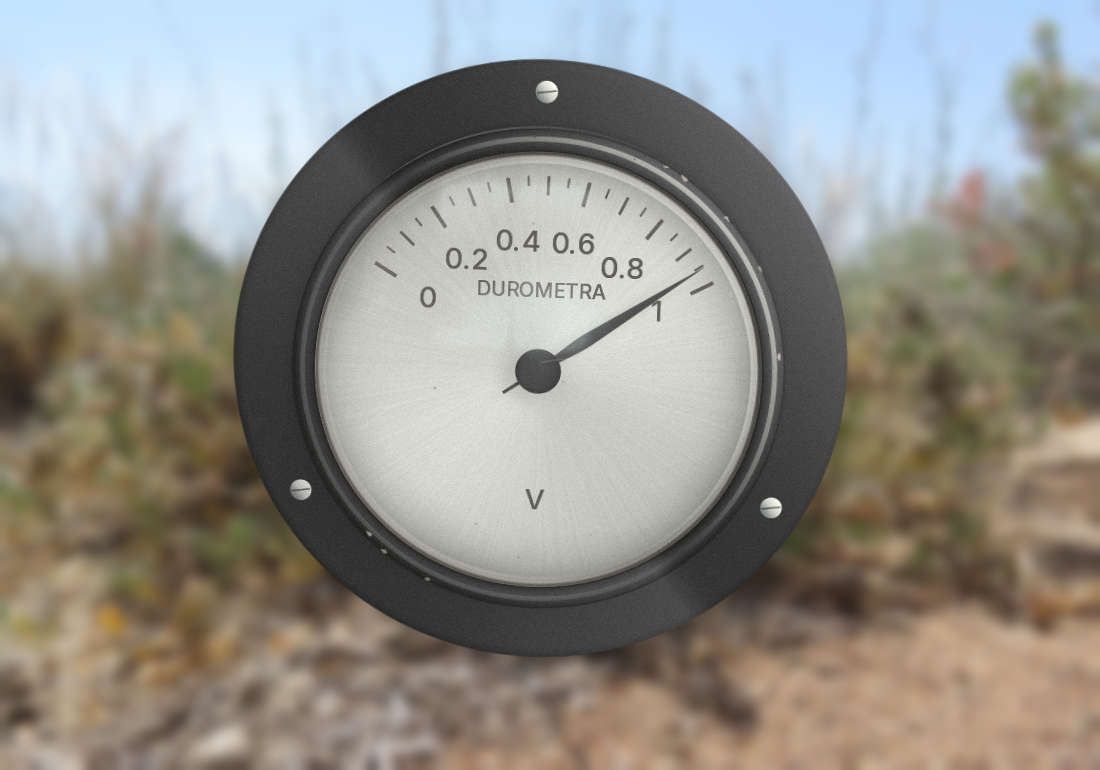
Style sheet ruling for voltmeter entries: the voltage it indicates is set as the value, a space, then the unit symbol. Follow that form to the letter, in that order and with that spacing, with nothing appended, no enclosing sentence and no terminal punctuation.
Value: 0.95 V
